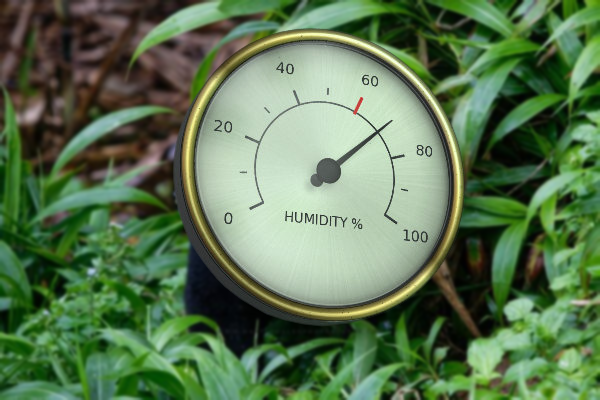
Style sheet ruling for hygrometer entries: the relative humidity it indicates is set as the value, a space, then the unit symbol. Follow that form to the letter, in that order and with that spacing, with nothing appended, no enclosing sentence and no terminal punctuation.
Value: 70 %
